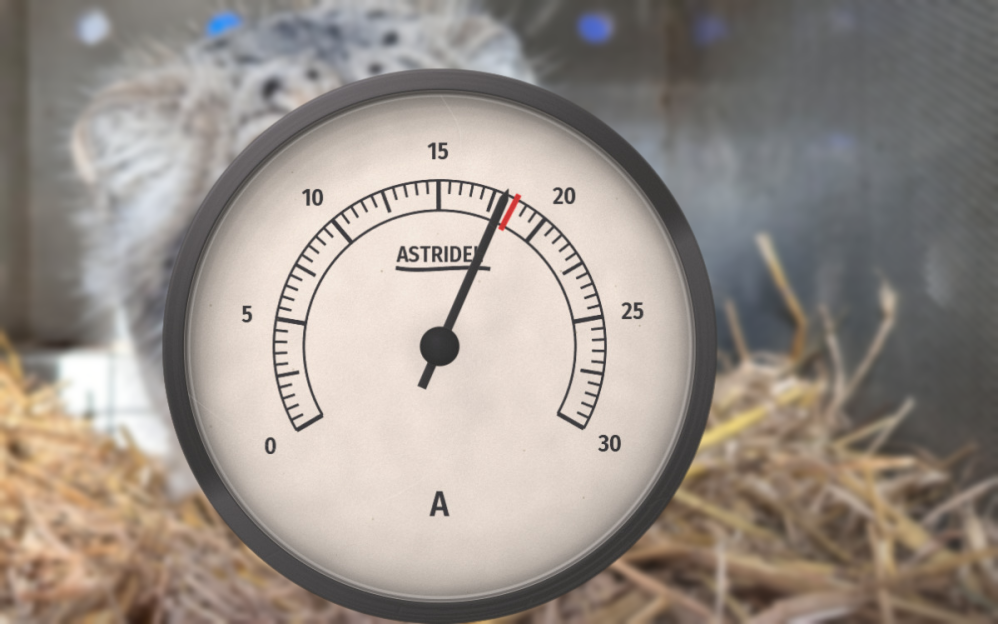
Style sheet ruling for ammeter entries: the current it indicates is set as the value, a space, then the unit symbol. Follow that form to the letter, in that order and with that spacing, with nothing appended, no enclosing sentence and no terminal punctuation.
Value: 18 A
